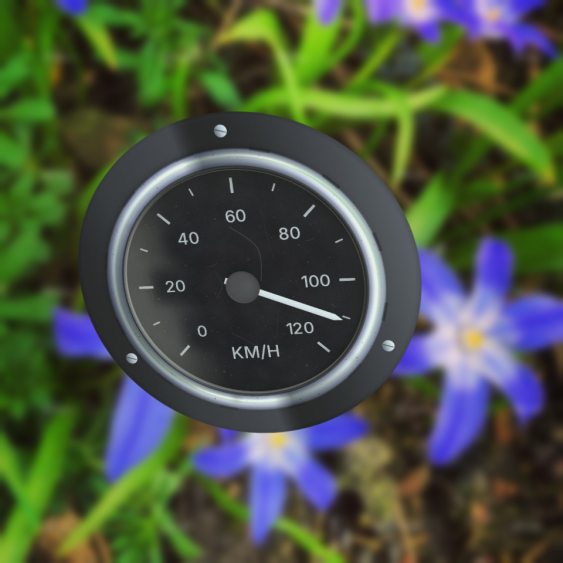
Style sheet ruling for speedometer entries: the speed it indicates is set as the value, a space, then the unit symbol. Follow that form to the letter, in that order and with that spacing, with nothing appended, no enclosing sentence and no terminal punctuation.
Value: 110 km/h
